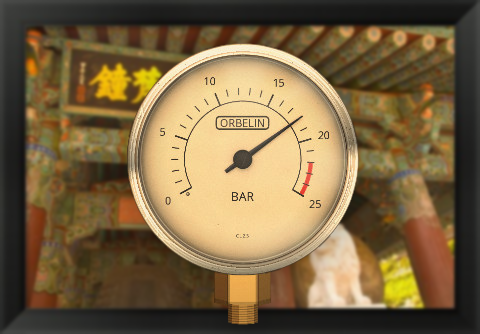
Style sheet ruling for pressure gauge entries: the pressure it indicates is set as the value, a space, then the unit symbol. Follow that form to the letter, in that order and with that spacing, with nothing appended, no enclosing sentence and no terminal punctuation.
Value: 18 bar
